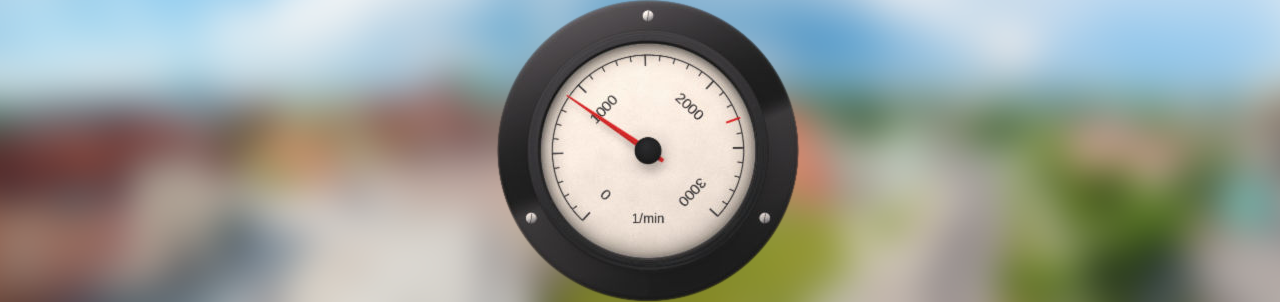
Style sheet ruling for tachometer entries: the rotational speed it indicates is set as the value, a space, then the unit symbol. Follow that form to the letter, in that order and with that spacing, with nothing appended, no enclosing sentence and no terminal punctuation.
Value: 900 rpm
